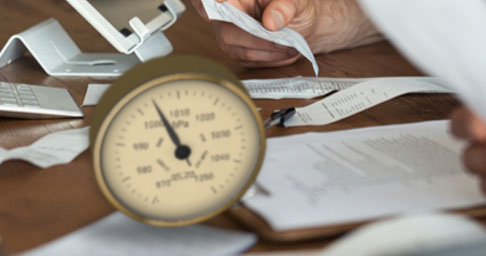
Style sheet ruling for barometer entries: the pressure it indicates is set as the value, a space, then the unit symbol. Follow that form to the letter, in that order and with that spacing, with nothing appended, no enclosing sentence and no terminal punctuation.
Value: 1004 hPa
